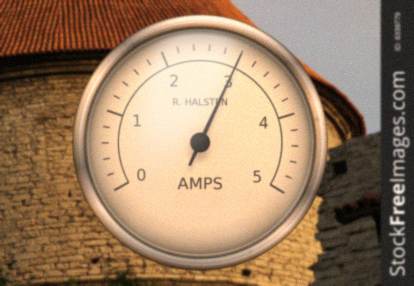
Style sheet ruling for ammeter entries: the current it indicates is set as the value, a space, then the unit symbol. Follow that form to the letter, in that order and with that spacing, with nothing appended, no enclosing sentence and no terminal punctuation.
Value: 3 A
